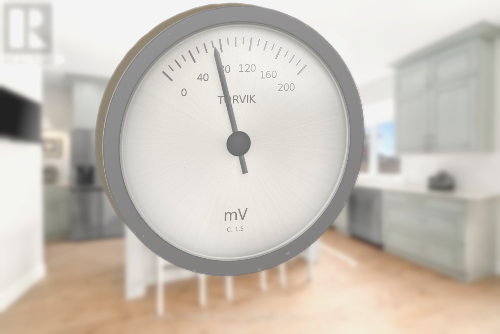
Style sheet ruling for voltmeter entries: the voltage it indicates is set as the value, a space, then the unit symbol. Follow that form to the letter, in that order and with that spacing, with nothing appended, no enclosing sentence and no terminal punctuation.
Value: 70 mV
